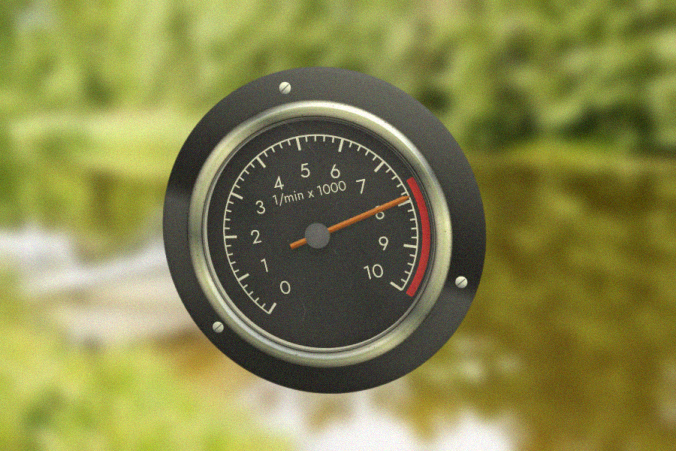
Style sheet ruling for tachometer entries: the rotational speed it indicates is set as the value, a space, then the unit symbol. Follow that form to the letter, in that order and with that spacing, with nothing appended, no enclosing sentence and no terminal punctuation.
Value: 7900 rpm
